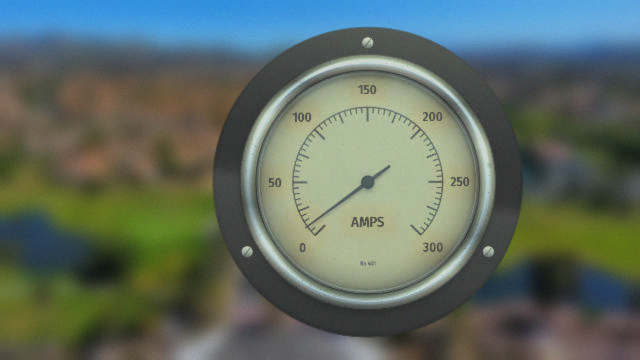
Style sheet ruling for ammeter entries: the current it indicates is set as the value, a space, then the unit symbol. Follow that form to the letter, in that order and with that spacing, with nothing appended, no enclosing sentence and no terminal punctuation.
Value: 10 A
